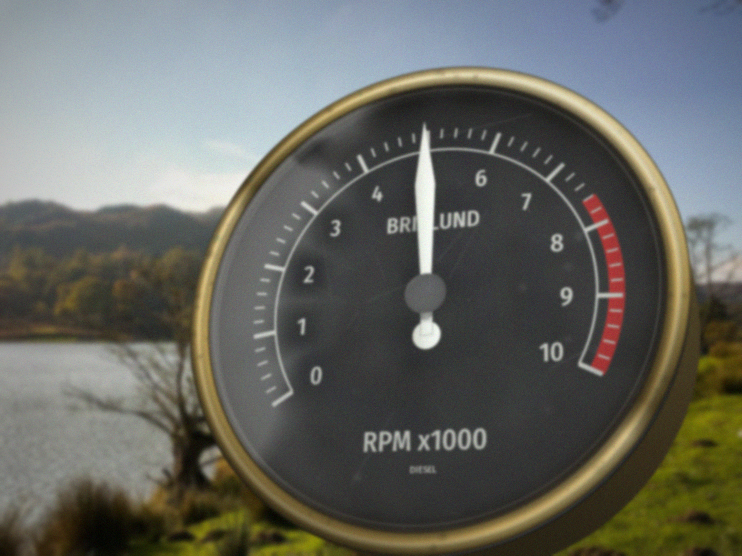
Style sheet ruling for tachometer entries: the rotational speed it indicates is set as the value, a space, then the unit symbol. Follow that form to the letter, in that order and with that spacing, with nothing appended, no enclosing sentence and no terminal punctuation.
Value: 5000 rpm
